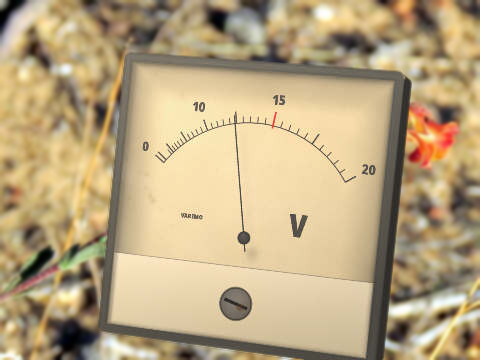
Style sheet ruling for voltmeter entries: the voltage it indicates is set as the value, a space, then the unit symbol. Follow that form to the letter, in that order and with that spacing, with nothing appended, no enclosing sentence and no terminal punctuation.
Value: 12.5 V
